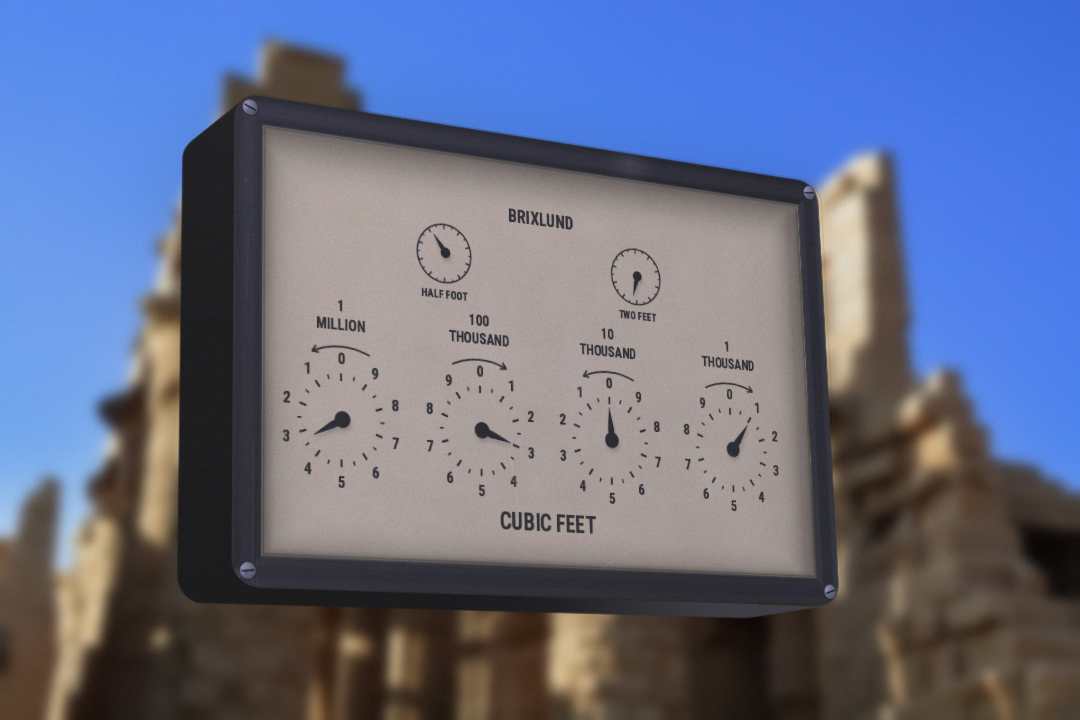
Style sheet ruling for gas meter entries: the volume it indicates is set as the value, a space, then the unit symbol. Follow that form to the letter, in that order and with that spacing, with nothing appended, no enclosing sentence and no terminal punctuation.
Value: 330100 ft³
